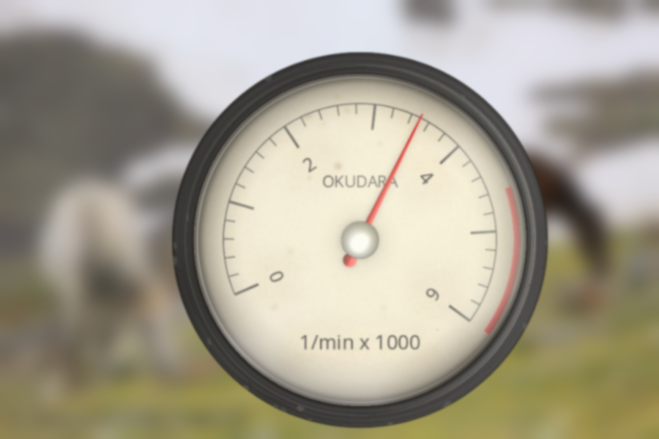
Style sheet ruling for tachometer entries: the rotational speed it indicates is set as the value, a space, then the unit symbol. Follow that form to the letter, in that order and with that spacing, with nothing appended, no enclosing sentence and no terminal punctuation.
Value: 3500 rpm
